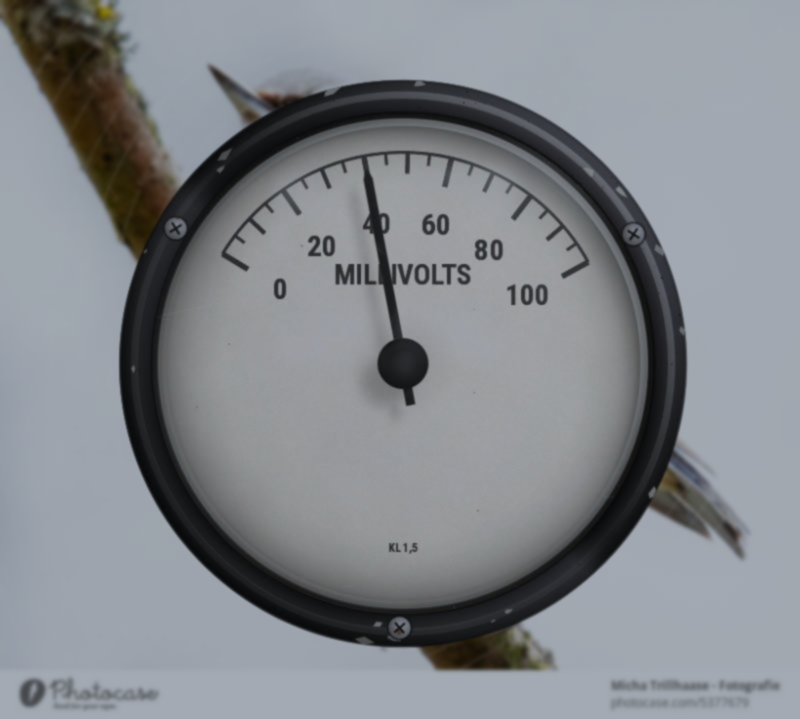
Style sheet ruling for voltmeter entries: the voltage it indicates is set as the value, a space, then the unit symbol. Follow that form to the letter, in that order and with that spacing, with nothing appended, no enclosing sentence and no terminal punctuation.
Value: 40 mV
